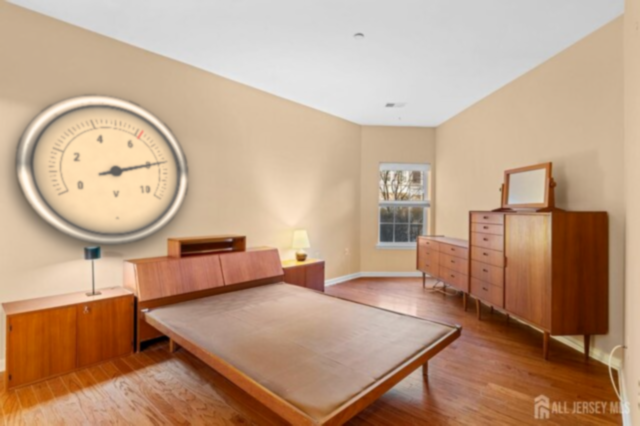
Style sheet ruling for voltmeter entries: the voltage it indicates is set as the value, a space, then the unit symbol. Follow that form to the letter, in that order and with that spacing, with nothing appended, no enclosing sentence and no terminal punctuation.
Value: 8 V
